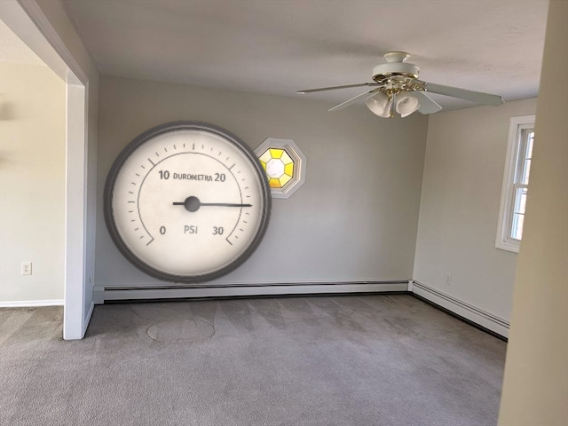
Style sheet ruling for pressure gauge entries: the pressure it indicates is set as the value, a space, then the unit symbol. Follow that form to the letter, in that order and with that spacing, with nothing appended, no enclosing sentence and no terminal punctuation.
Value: 25 psi
